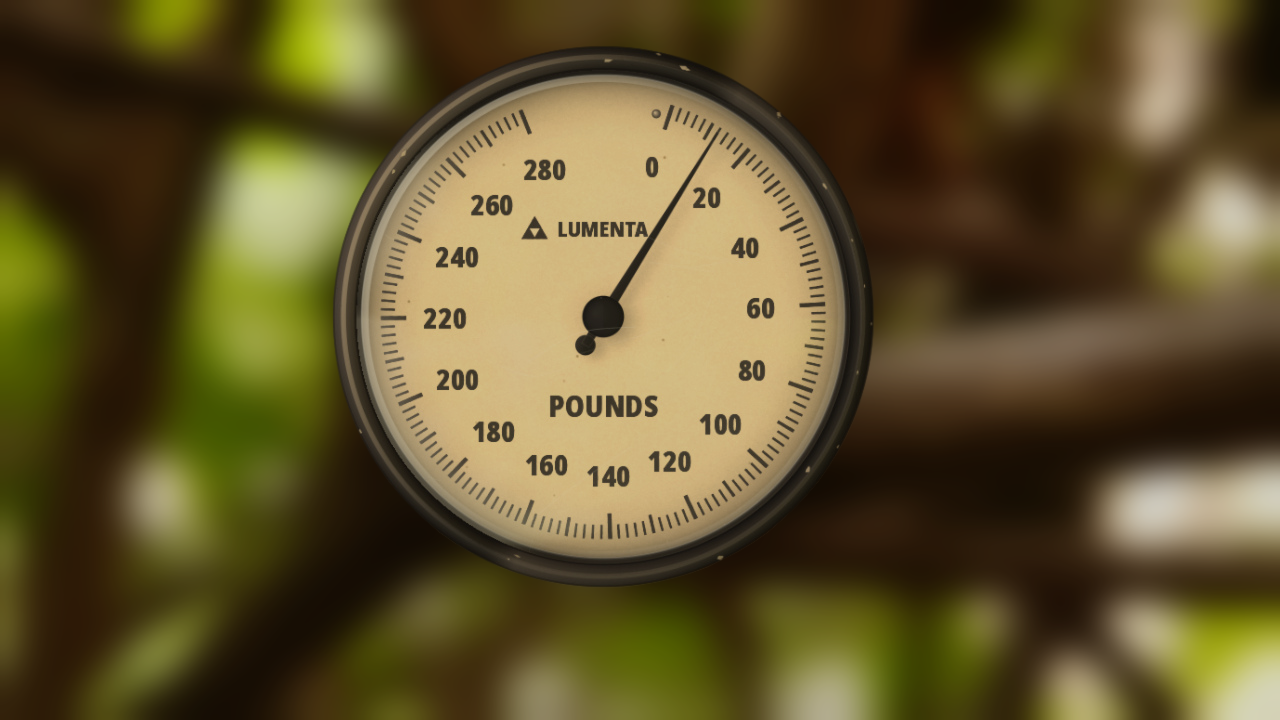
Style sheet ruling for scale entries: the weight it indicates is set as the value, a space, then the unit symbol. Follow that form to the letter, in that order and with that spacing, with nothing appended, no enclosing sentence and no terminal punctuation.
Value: 12 lb
